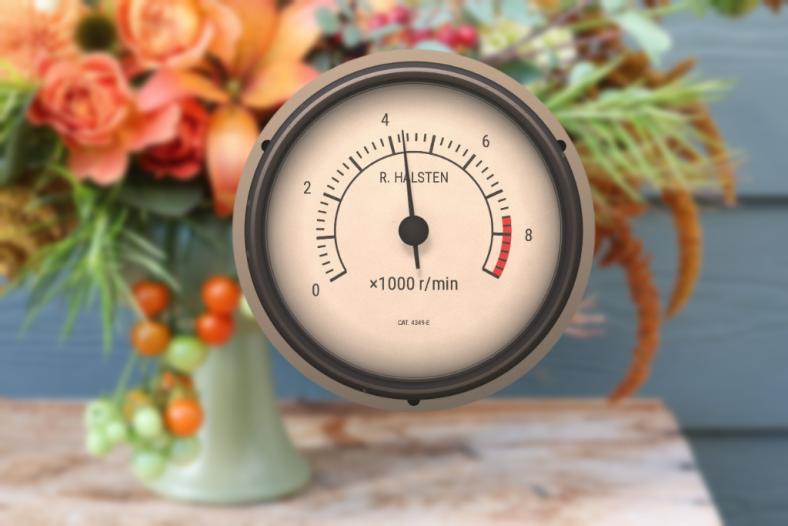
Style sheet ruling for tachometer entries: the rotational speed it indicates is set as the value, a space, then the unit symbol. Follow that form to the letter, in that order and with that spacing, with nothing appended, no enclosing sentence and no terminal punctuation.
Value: 4300 rpm
